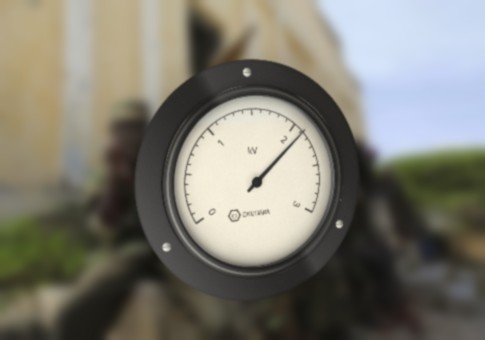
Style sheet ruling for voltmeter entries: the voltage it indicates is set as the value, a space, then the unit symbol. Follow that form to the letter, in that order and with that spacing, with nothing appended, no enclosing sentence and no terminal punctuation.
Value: 2.1 kV
